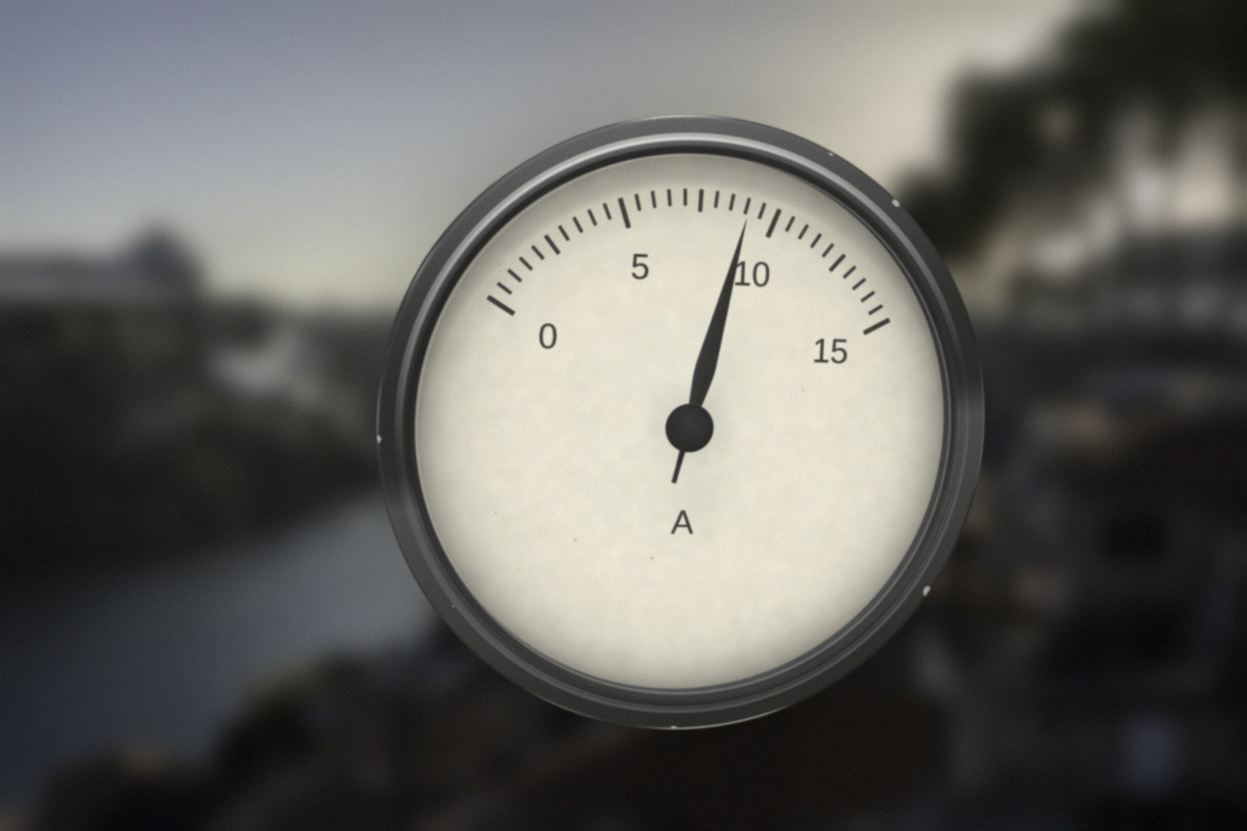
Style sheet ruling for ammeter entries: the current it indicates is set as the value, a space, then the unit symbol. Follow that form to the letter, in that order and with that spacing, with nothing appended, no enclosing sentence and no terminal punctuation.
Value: 9 A
